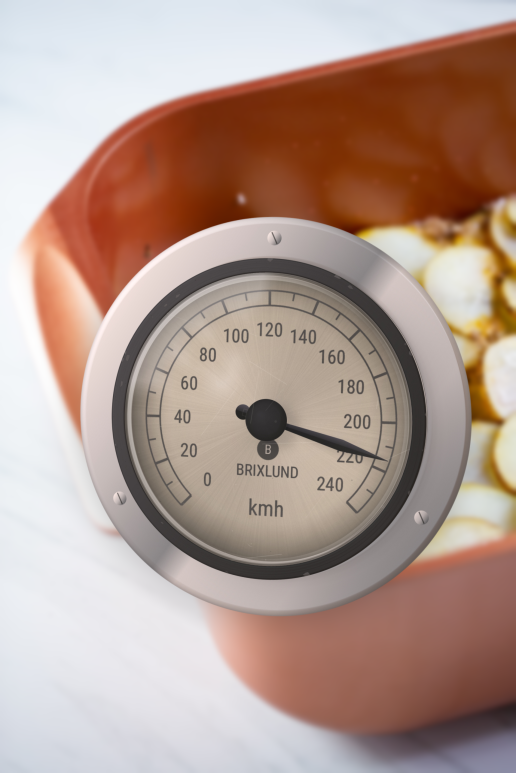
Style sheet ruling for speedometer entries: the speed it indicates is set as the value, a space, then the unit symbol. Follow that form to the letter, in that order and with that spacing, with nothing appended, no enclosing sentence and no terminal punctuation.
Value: 215 km/h
